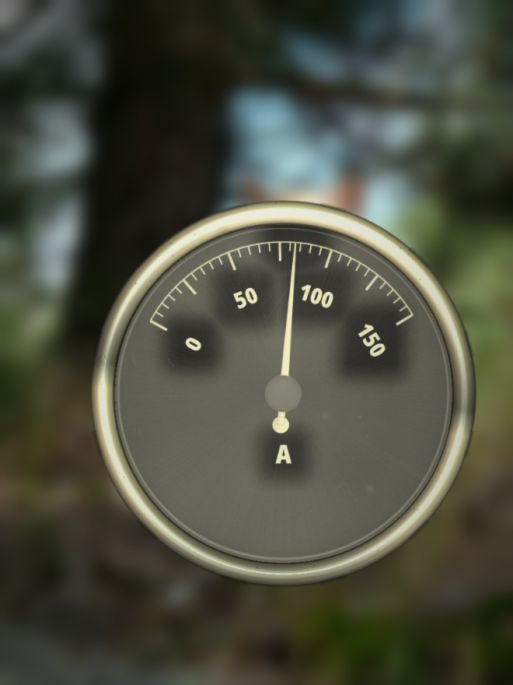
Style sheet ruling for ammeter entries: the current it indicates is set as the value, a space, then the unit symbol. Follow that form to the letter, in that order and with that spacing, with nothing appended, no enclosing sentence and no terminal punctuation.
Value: 82.5 A
